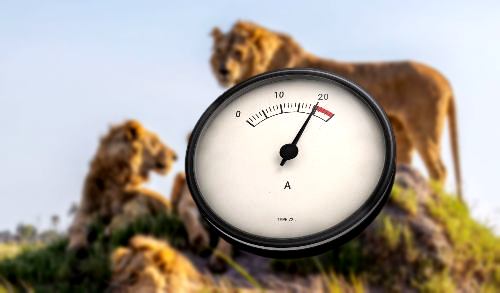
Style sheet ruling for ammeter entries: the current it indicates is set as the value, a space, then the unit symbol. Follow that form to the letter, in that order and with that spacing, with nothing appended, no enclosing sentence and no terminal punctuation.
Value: 20 A
